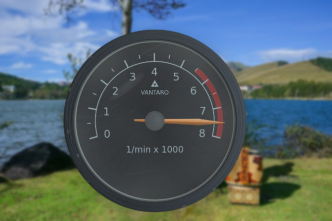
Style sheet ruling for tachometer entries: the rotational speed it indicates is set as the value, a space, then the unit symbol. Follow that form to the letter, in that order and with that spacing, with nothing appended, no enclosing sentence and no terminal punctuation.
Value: 7500 rpm
